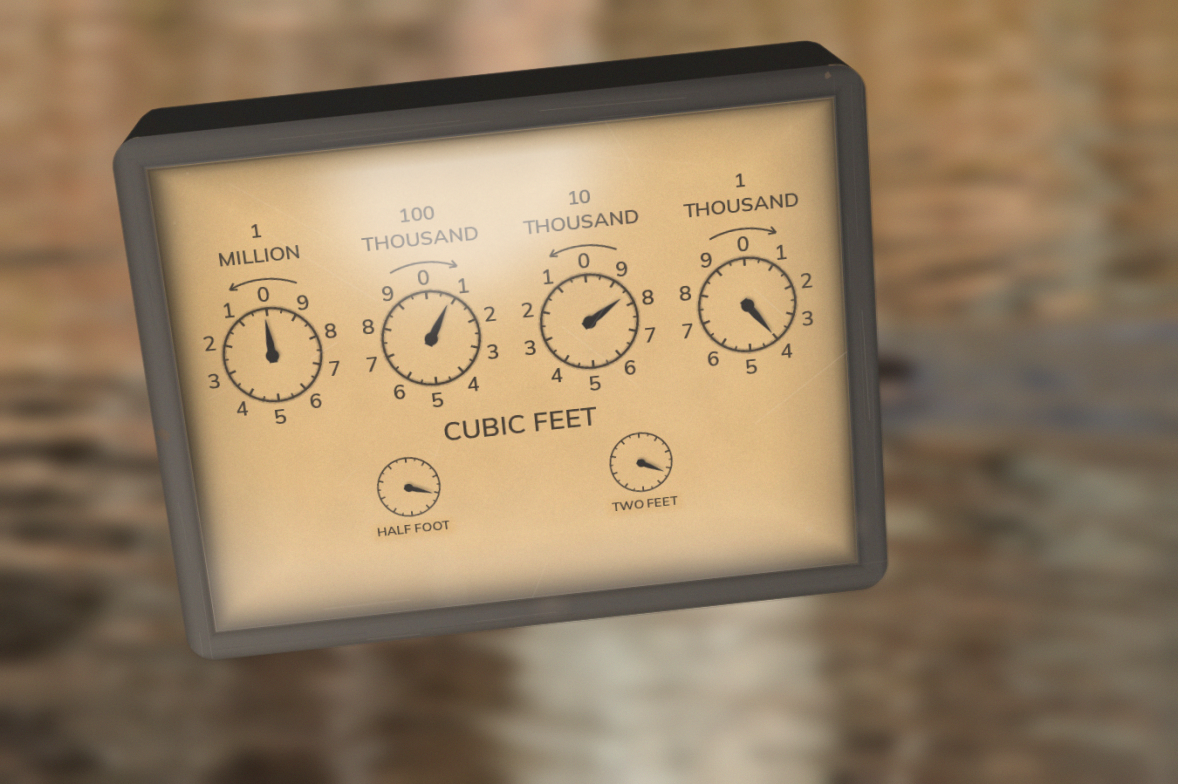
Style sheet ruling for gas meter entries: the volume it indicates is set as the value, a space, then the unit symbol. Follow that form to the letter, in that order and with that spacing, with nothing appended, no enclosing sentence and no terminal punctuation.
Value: 8400 ft³
